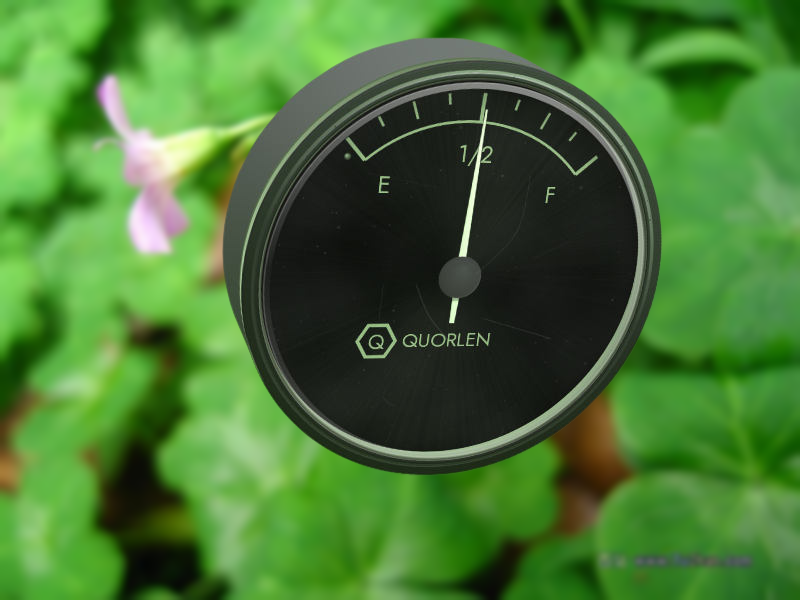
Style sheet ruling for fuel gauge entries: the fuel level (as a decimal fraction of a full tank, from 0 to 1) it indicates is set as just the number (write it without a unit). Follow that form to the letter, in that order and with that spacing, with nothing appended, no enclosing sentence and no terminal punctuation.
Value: 0.5
